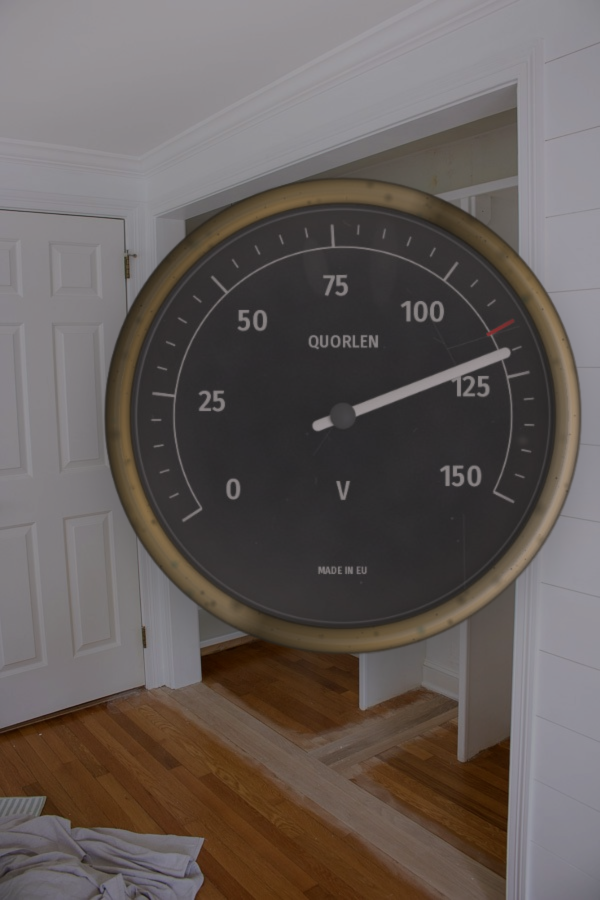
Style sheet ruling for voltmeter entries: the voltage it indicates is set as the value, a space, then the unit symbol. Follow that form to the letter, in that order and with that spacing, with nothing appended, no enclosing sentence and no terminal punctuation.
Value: 120 V
